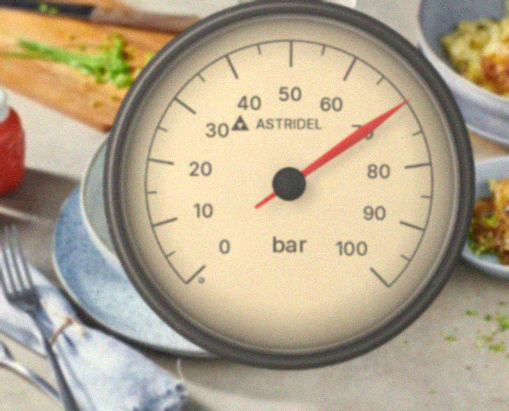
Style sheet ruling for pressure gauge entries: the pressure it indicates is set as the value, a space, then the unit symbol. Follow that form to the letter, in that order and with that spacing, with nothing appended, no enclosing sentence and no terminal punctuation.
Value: 70 bar
